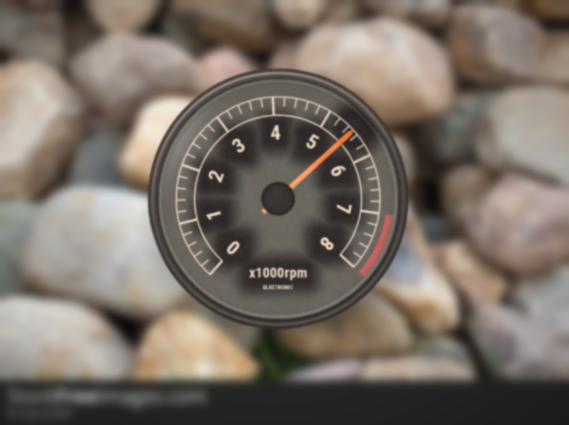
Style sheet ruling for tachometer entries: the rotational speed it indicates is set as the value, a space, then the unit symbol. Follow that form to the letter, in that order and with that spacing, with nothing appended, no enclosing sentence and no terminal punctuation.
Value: 5500 rpm
